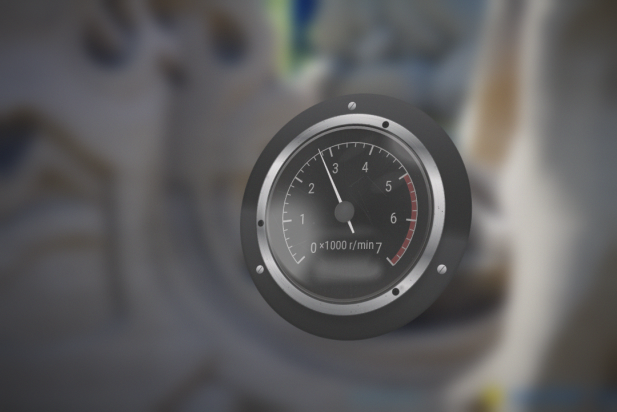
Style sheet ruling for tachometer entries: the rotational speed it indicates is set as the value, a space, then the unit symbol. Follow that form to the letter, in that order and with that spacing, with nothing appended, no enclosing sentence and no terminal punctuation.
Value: 2800 rpm
